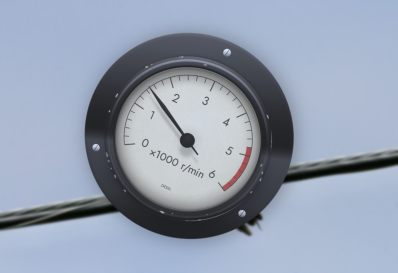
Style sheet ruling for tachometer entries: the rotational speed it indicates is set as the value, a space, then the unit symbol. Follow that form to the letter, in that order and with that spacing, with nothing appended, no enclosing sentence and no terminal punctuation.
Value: 1500 rpm
